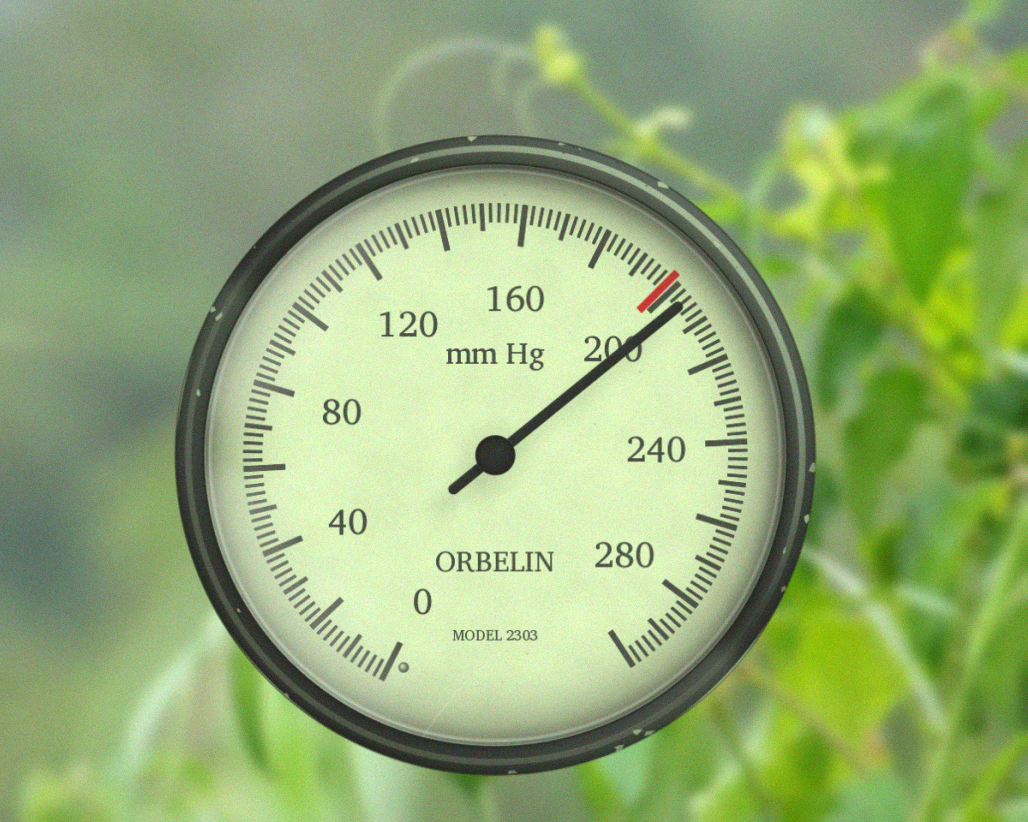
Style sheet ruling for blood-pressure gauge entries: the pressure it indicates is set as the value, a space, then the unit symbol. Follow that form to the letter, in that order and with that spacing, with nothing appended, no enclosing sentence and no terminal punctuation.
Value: 204 mmHg
